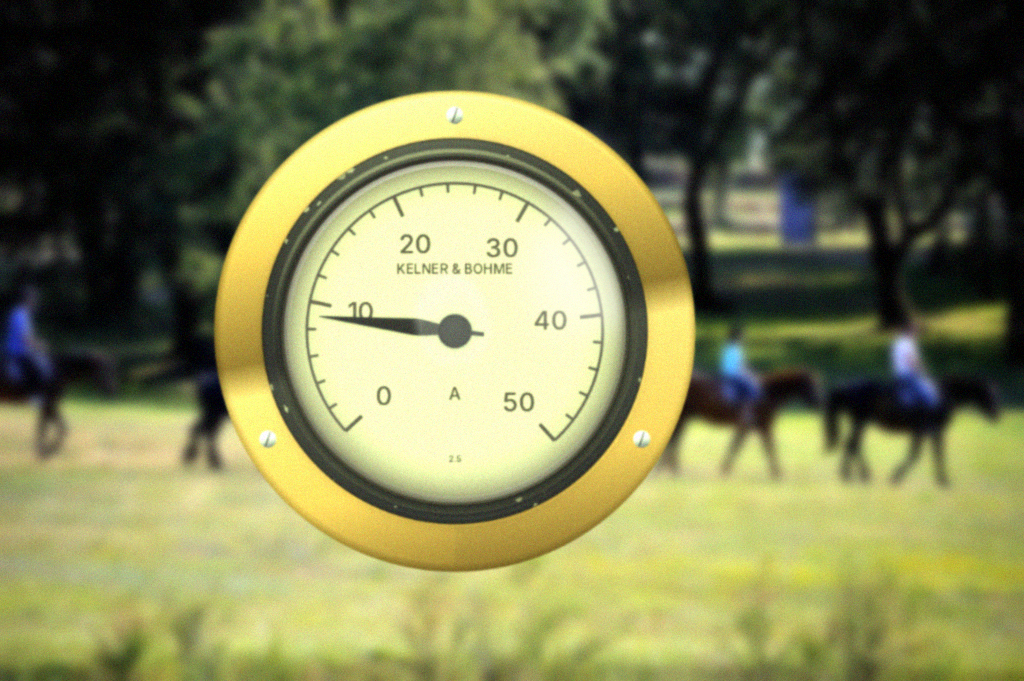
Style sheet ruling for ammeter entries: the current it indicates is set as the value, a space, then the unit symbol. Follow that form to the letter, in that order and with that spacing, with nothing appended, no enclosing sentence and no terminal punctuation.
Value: 9 A
